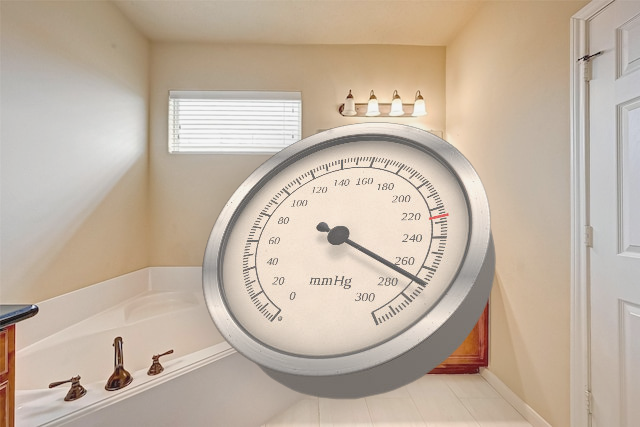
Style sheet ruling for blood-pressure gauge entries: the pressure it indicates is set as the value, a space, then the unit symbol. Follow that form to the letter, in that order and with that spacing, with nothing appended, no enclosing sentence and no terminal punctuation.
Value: 270 mmHg
